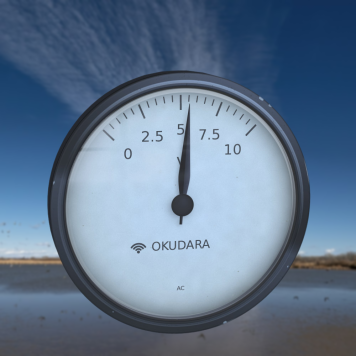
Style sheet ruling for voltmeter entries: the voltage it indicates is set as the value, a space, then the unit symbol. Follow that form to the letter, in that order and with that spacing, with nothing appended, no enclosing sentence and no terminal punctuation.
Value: 5.5 V
